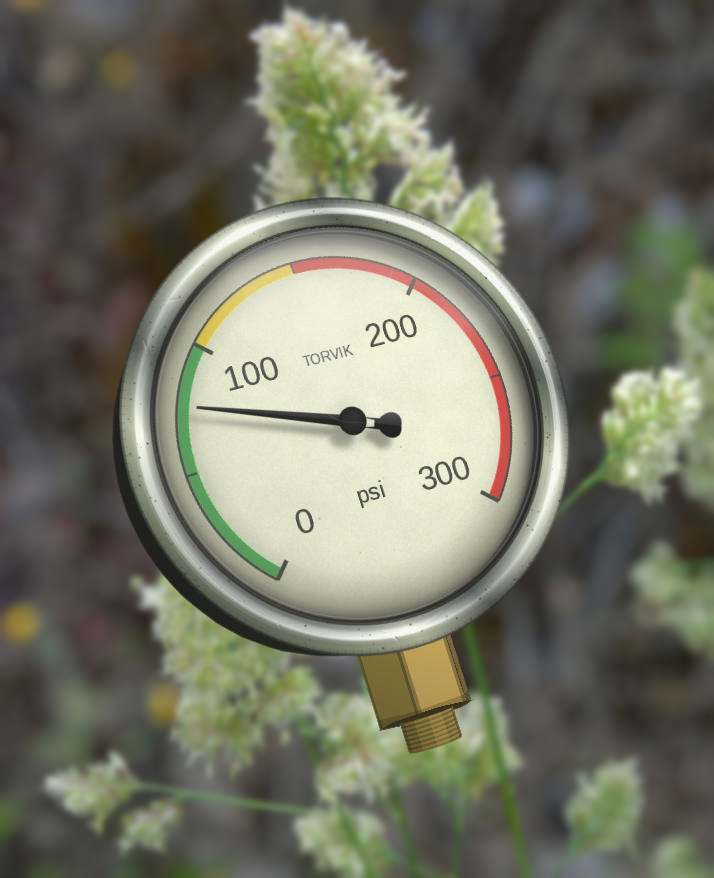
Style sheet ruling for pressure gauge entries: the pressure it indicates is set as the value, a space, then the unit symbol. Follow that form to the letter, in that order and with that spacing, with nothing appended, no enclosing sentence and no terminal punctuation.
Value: 75 psi
